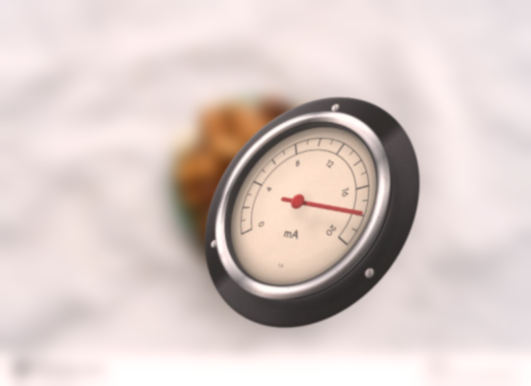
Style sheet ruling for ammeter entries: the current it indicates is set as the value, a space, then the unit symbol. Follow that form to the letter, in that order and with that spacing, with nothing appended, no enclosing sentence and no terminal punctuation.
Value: 18 mA
